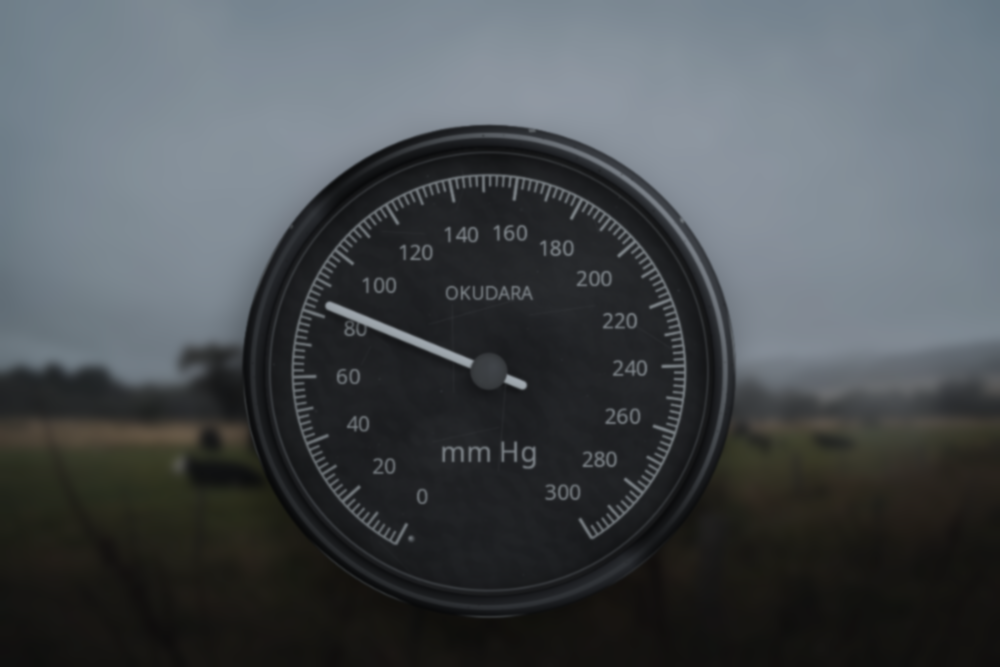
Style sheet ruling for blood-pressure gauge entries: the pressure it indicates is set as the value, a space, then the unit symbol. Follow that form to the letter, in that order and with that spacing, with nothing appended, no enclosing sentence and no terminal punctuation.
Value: 84 mmHg
